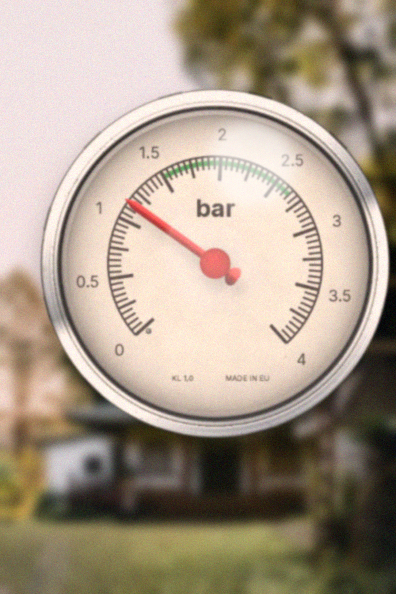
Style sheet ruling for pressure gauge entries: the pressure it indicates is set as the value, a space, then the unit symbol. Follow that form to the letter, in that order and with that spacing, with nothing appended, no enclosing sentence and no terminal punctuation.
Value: 1.15 bar
